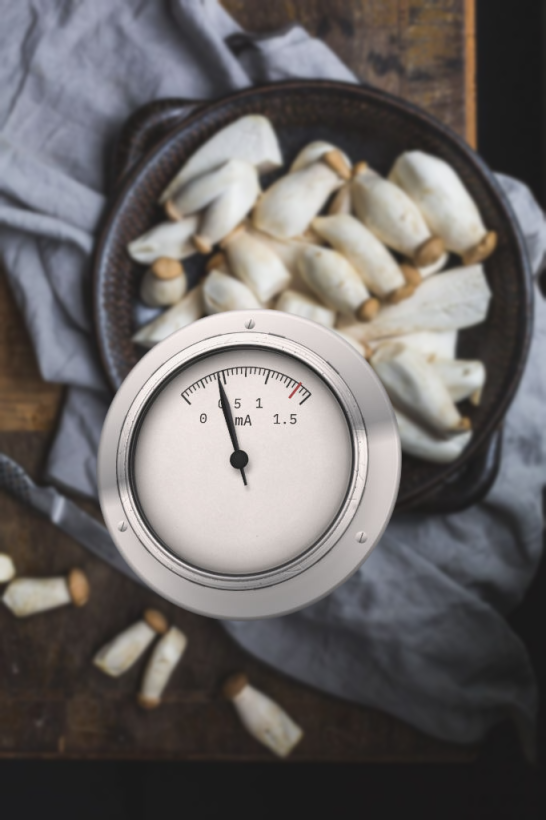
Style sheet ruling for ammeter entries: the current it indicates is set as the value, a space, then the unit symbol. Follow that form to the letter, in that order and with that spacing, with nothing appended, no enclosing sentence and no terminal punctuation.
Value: 0.45 mA
